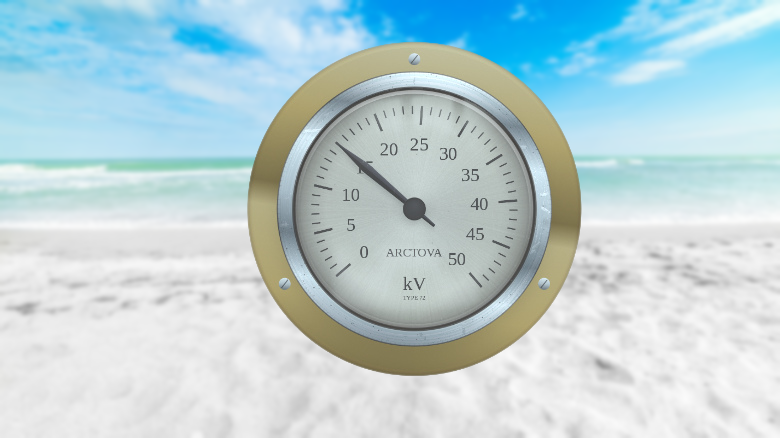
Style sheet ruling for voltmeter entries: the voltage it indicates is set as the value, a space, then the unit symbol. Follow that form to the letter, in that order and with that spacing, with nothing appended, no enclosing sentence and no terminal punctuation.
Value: 15 kV
